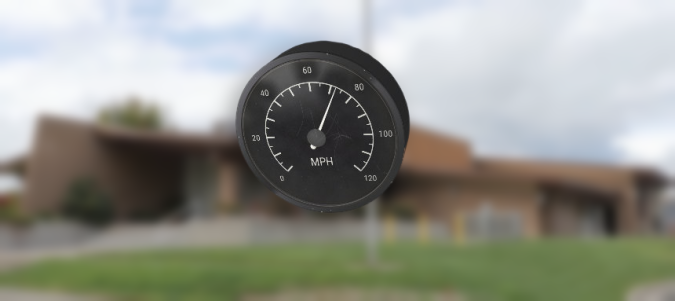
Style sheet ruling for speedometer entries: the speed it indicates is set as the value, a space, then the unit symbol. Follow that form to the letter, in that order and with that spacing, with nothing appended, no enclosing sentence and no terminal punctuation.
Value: 72.5 mph
